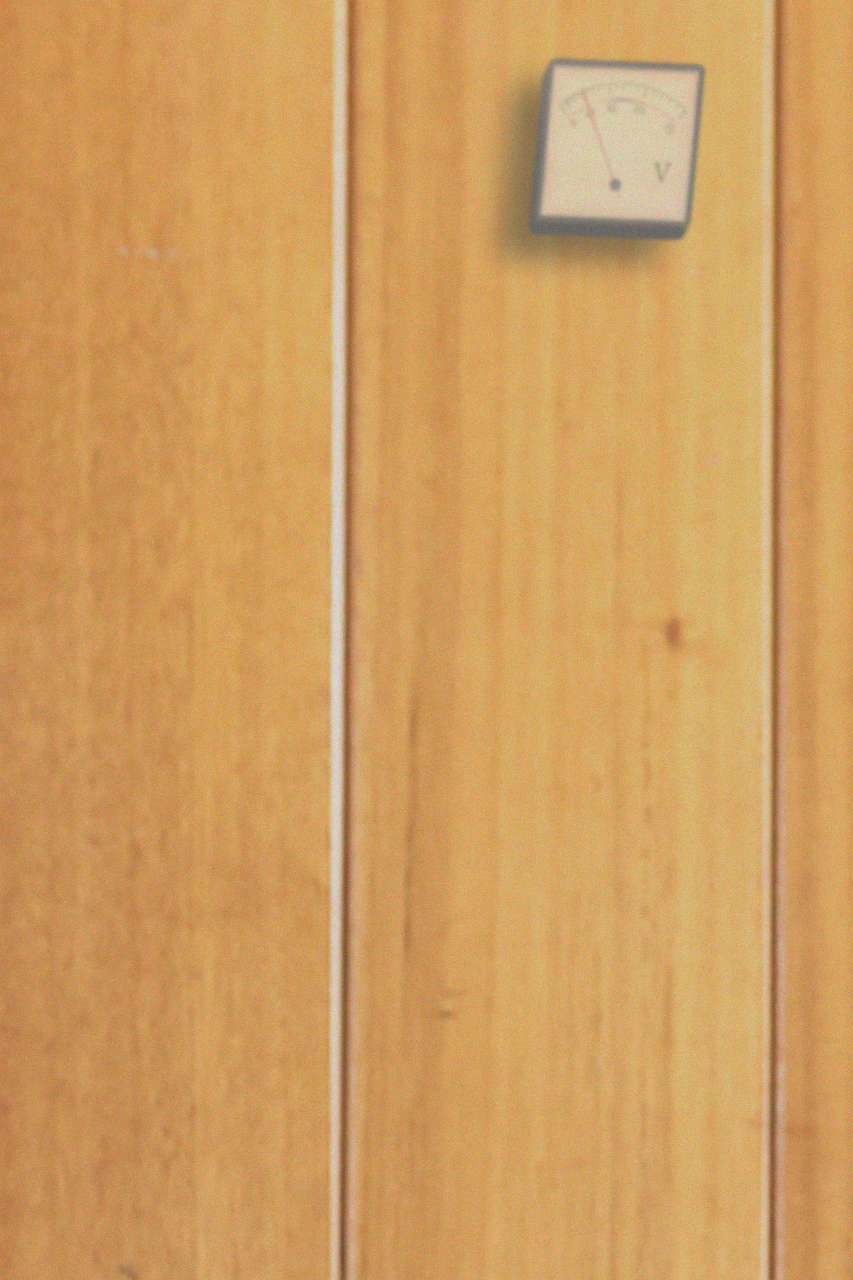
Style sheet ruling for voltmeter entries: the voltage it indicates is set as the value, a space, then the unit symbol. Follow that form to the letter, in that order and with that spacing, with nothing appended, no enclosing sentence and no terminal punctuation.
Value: 10 V
